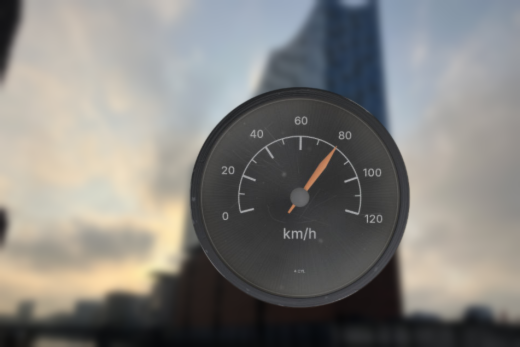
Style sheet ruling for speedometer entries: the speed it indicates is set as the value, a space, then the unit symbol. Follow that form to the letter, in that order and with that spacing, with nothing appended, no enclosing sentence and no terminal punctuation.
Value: 80 km/h
